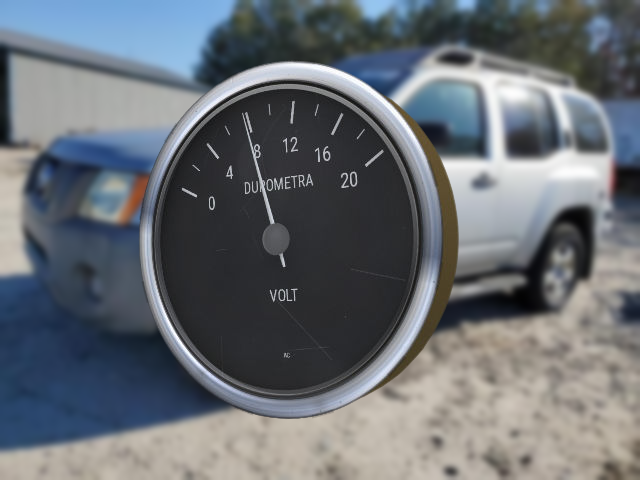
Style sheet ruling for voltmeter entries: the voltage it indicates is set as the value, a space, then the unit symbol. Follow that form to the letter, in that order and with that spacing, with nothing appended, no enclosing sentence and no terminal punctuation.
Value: 8 V
